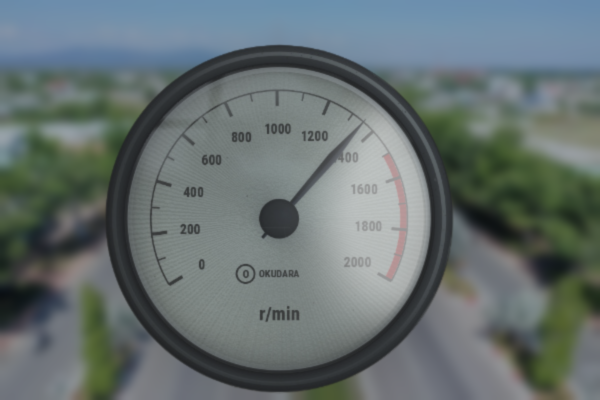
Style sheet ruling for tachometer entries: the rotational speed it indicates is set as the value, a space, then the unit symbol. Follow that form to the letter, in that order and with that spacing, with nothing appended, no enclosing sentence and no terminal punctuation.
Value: 1350 rpm
